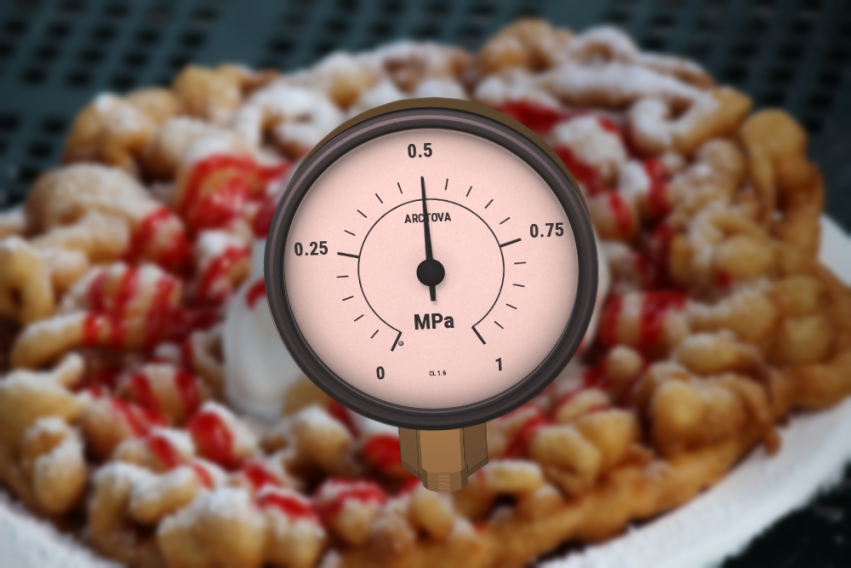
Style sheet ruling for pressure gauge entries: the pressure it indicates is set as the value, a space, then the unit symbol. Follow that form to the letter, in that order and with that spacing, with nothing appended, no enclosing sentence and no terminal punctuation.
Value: 0.5 MPa
